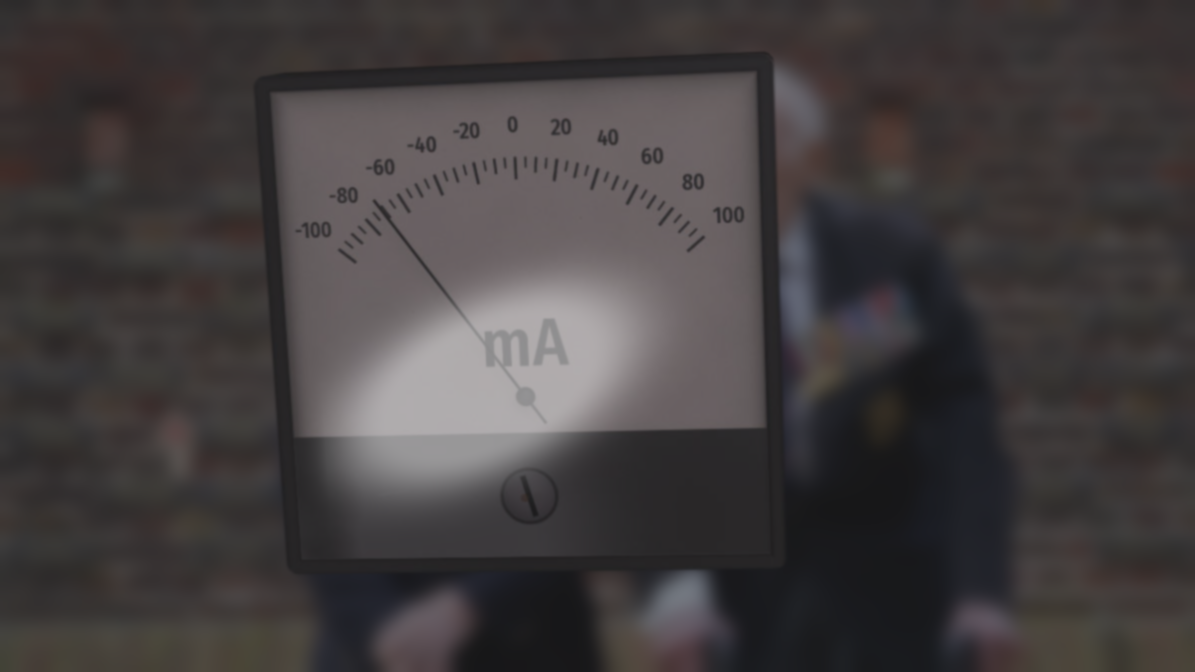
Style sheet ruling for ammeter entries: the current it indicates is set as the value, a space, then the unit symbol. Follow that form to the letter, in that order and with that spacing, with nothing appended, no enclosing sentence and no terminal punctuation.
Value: -70 mA
